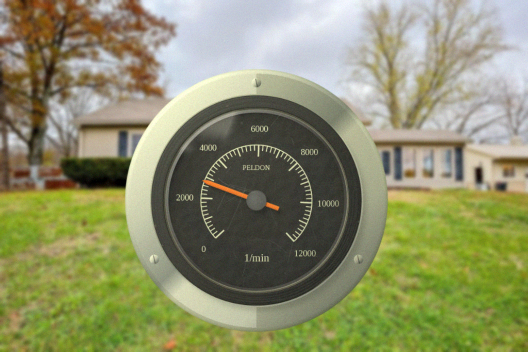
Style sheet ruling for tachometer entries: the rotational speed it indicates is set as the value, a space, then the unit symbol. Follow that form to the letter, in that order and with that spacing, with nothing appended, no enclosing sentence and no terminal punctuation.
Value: 2800 rpm
